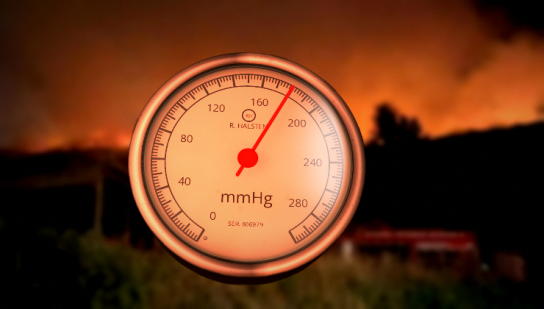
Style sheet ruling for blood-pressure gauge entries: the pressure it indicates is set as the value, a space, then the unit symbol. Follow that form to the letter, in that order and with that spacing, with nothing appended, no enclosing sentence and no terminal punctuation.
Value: 180 mmHg
